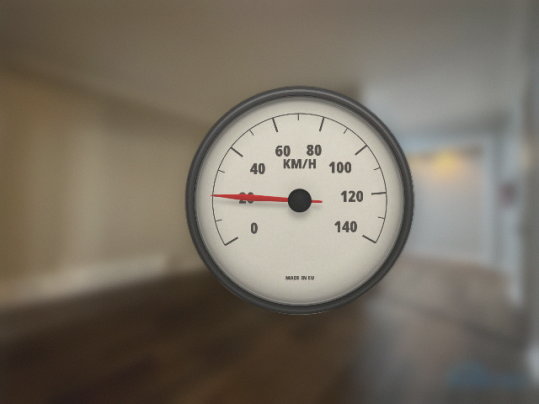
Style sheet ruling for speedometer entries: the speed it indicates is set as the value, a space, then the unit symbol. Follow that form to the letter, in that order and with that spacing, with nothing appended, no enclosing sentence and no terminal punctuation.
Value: 20 km/h
